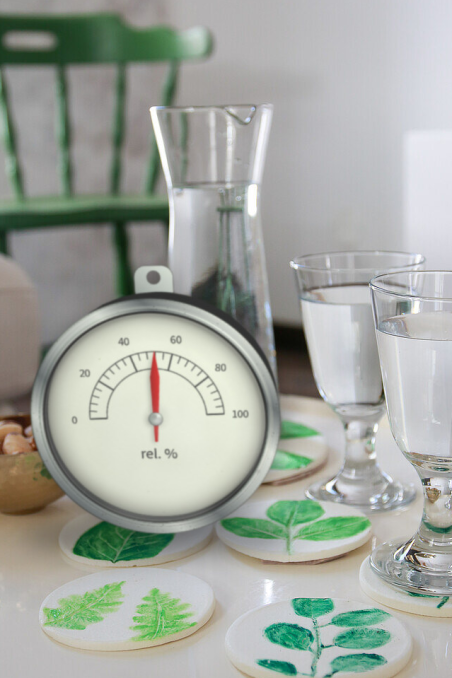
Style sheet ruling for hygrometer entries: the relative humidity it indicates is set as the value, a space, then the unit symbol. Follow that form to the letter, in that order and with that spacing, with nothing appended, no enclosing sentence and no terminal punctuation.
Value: 52 %
